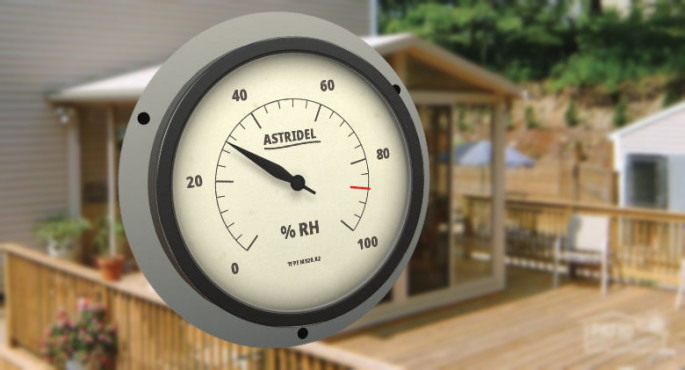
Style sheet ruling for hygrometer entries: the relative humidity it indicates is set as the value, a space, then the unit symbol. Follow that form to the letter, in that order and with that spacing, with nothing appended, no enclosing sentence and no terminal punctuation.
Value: 30 %
